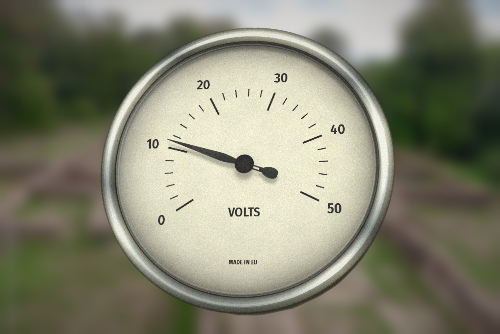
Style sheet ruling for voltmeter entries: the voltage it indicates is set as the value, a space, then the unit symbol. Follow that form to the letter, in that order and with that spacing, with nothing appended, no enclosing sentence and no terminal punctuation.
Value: 11 V
